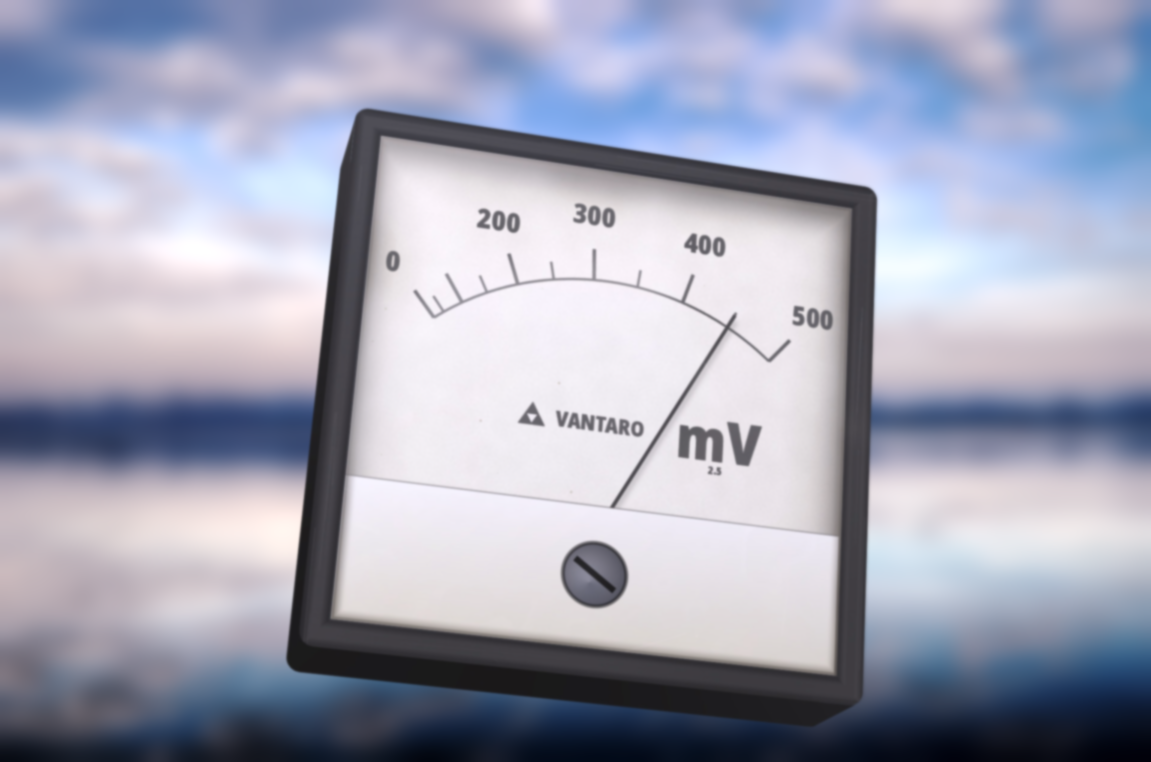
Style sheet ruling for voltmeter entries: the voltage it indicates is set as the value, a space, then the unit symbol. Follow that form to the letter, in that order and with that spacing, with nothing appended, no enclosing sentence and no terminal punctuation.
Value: 450 mV
